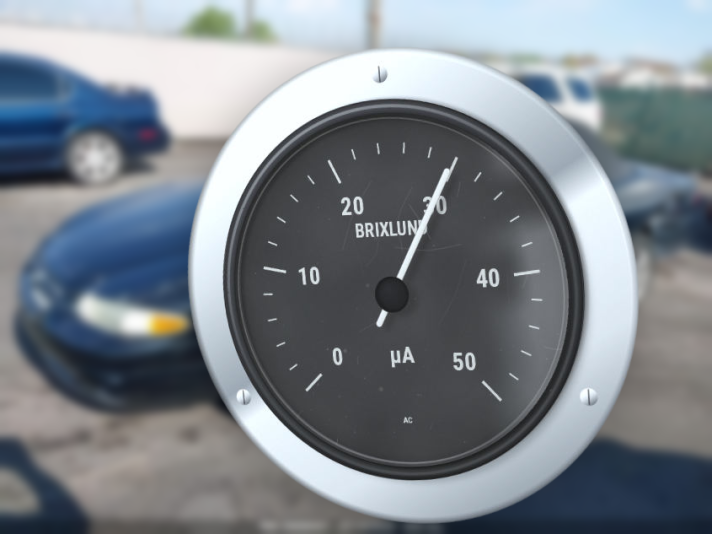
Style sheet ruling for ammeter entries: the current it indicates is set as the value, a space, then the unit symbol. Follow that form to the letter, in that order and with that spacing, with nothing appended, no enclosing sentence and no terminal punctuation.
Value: 30 µA
